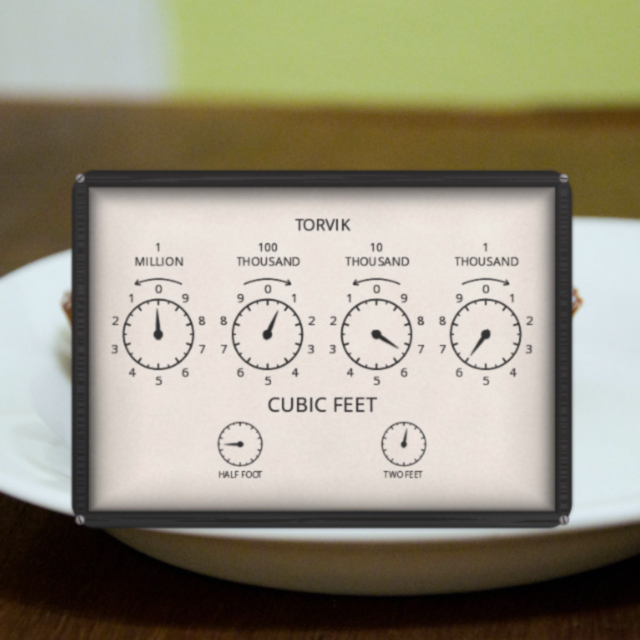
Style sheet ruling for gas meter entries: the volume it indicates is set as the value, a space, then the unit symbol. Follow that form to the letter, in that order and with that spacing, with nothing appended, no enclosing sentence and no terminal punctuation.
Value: 6600 ft³
